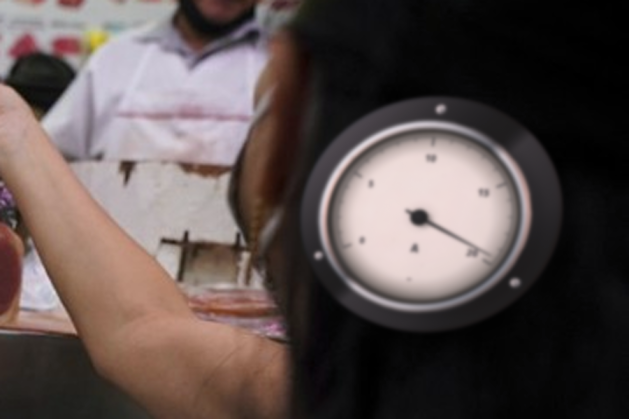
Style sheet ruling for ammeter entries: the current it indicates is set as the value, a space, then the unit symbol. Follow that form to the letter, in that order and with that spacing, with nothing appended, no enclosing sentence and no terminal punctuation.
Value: 19.5 A
